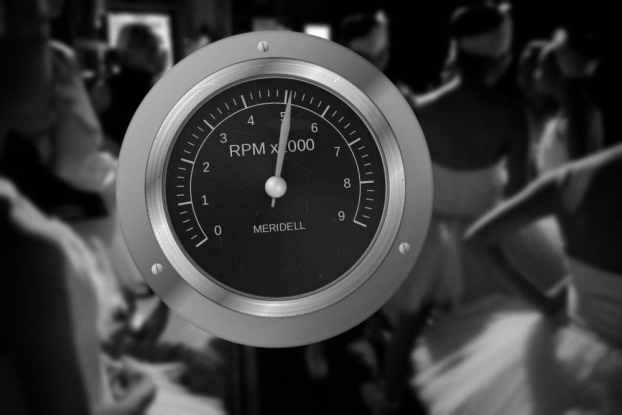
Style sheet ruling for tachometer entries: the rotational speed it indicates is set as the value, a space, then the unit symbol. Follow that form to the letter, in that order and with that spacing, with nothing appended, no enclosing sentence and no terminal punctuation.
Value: 5100 rpm
